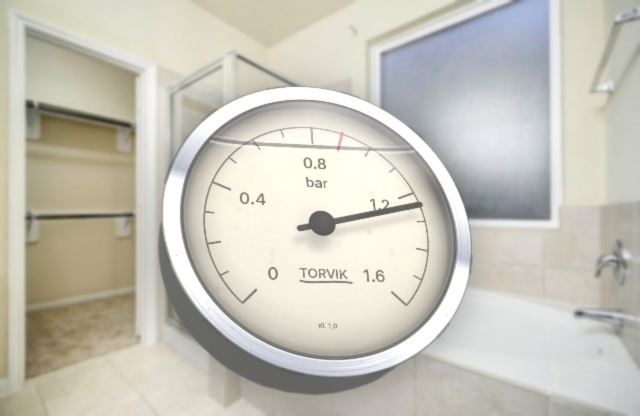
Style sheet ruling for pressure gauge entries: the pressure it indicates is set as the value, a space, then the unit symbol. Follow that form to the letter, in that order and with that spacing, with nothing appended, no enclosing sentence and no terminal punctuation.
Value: 1.25 bar
